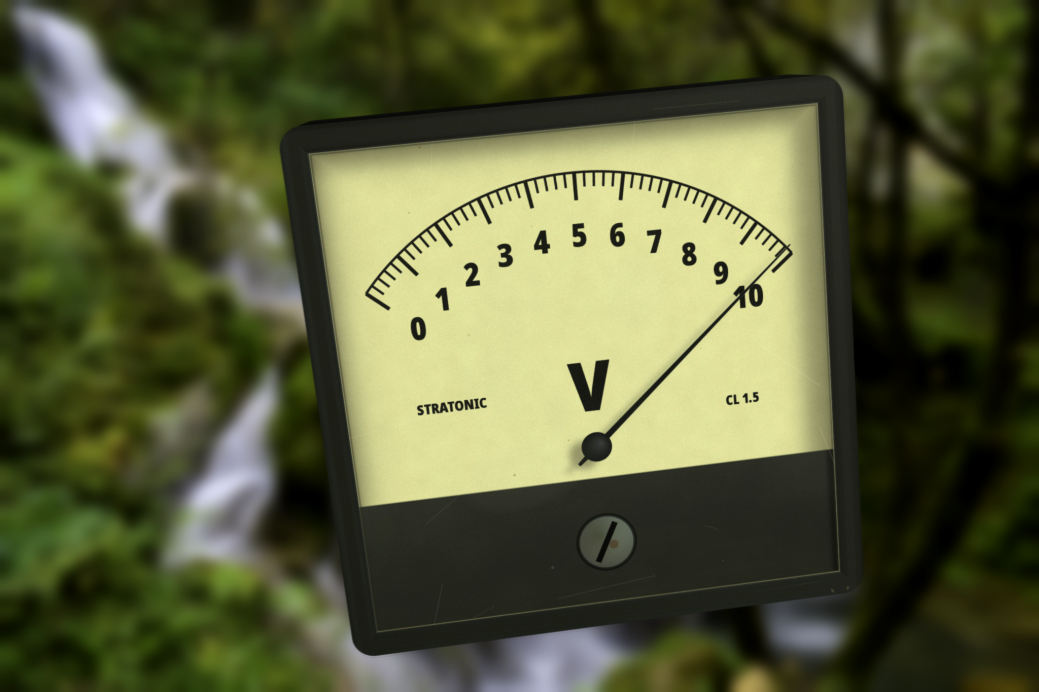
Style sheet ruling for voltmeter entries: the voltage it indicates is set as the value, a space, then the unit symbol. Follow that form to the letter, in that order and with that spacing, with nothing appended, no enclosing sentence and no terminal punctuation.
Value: 9.8 V
